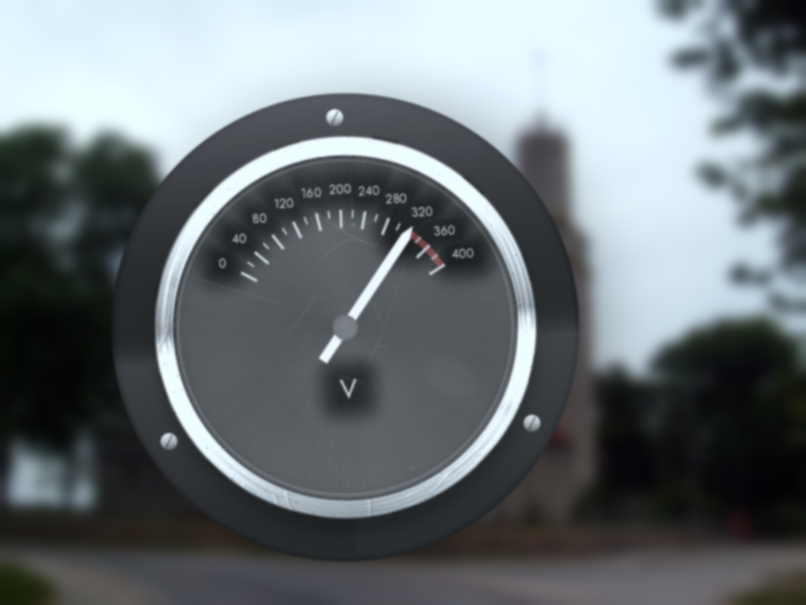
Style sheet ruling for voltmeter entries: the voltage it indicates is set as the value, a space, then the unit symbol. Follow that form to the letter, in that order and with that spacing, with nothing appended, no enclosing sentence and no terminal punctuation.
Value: 320 V
